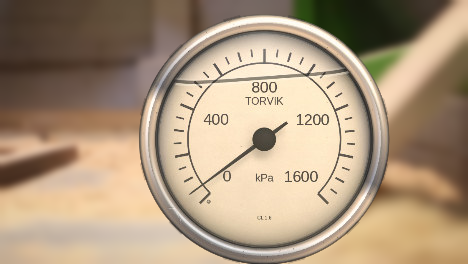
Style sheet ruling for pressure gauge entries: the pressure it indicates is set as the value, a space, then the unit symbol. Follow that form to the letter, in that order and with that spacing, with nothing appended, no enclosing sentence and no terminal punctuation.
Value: 50 kPa
